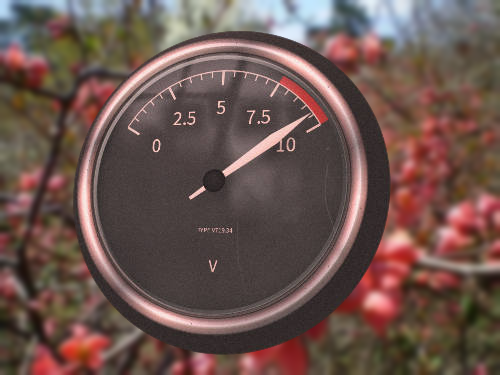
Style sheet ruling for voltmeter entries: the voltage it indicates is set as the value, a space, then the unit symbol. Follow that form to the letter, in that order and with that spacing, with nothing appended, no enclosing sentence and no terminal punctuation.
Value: 9.5 V
